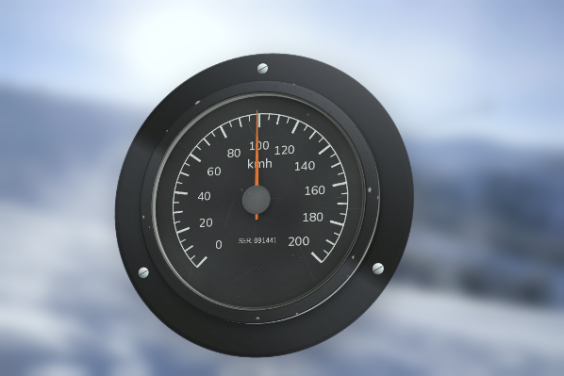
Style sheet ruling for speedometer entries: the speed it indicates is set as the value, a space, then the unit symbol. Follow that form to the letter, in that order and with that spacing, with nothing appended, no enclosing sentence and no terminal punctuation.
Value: 100 km/h
